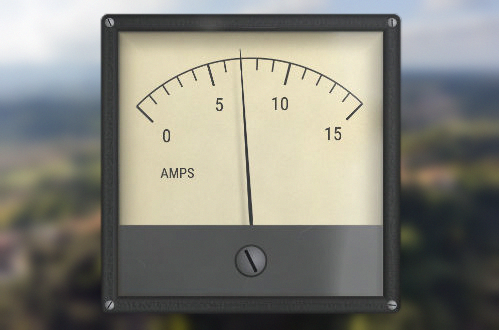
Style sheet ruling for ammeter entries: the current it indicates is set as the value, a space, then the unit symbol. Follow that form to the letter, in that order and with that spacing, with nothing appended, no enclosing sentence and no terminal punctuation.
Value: 7 A
